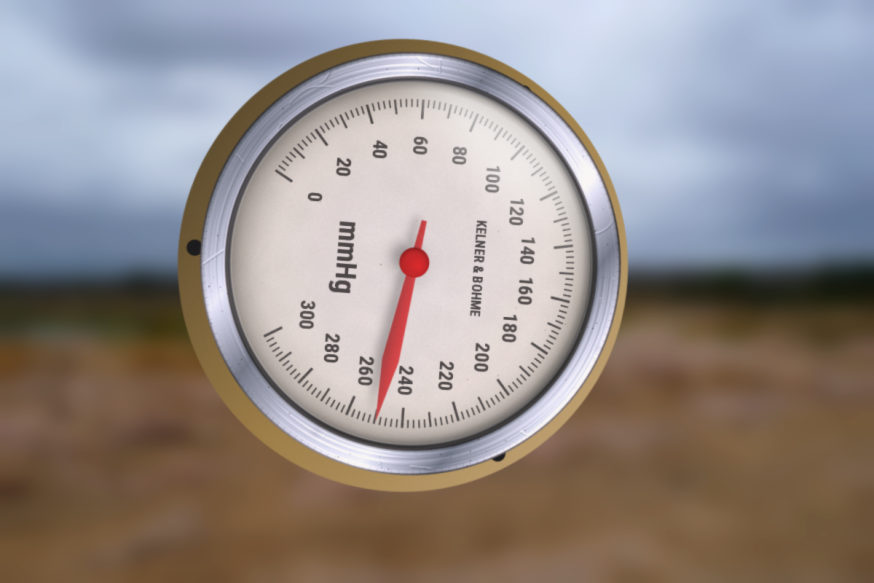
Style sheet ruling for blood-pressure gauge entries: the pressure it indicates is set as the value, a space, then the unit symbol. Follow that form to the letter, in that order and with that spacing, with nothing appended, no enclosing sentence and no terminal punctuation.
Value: 250 mmHg
